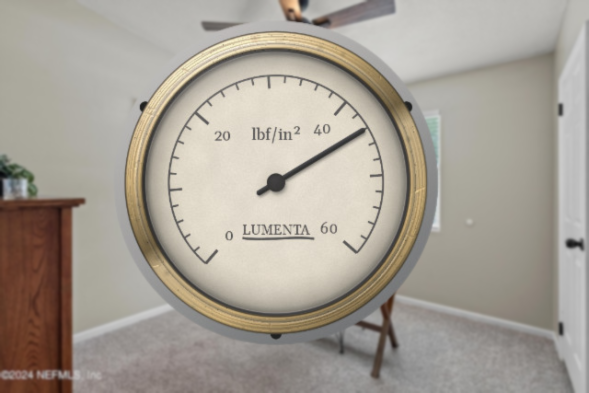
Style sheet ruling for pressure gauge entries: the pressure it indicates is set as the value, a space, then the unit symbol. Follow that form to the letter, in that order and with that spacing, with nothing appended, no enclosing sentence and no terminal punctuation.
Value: 44 psi
